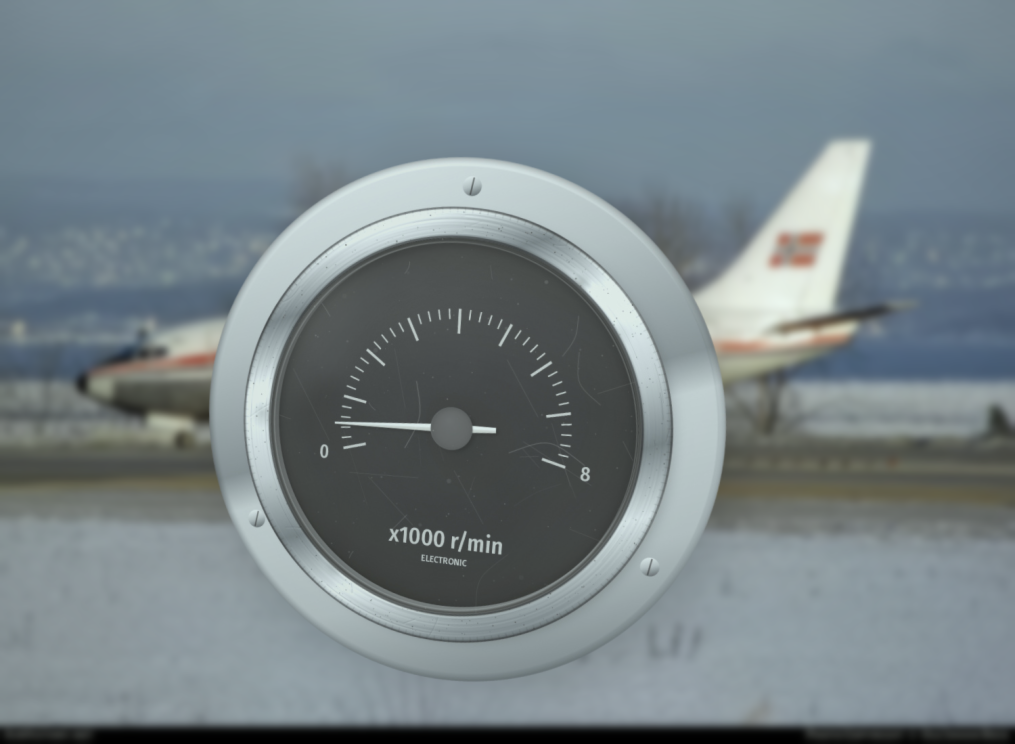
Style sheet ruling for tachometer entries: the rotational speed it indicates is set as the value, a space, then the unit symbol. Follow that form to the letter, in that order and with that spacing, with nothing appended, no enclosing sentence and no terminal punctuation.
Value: 500 rpm
